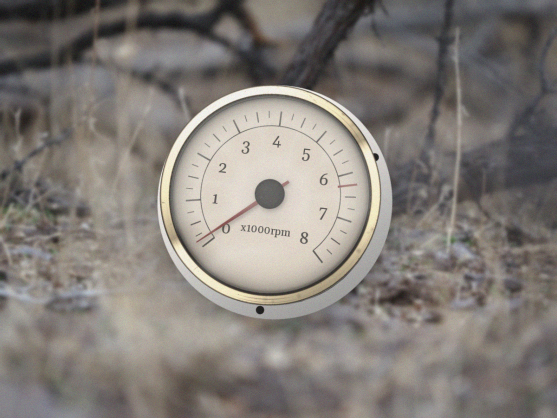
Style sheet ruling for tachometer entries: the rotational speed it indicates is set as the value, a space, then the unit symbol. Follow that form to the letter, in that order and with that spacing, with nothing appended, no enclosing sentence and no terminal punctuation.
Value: 125 rpm
